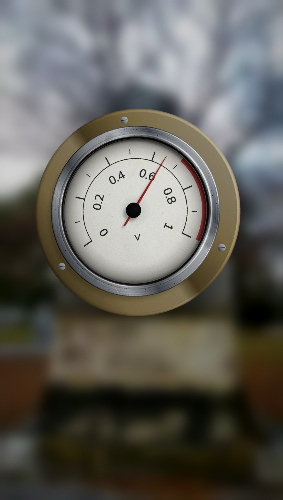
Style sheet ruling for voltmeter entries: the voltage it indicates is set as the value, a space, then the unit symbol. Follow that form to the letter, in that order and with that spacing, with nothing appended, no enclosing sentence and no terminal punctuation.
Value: 0.65 V
